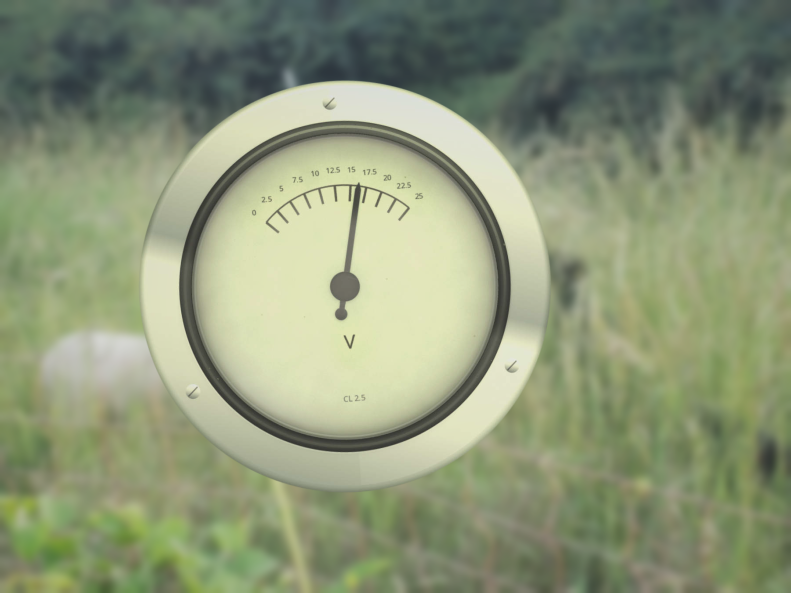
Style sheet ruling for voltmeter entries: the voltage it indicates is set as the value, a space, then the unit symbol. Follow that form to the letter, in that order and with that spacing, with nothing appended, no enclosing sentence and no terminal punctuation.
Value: 16.25 V
